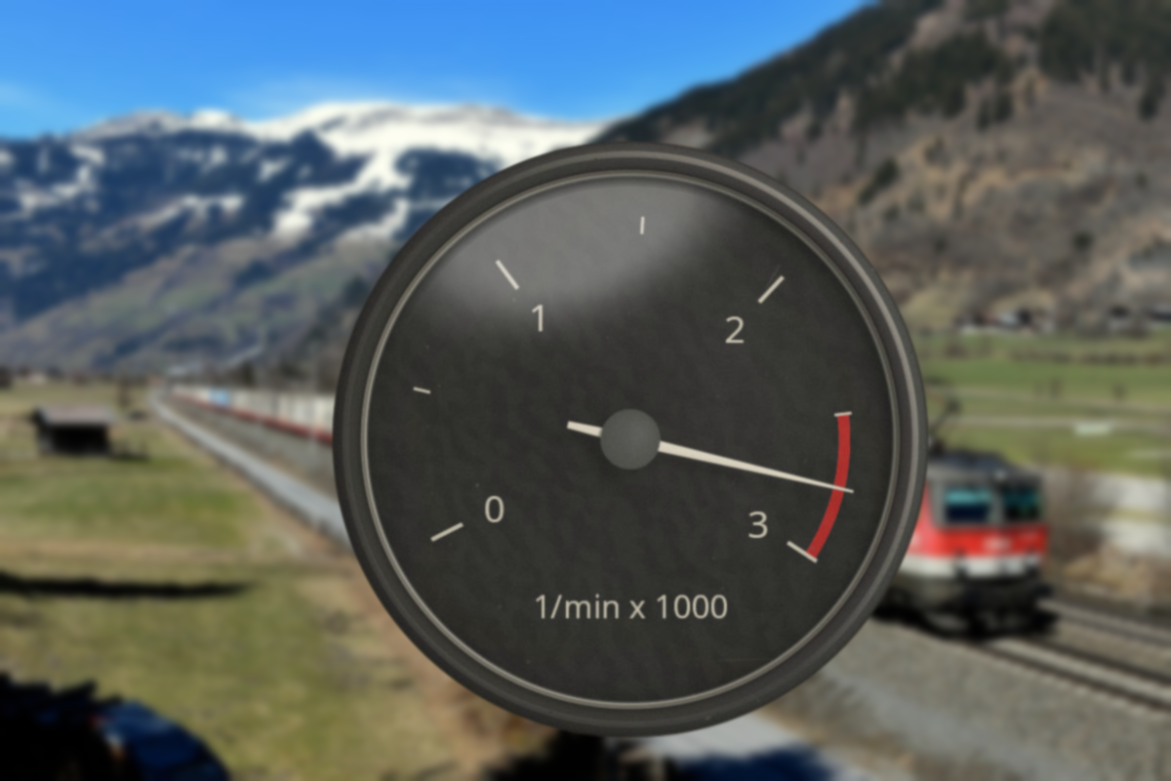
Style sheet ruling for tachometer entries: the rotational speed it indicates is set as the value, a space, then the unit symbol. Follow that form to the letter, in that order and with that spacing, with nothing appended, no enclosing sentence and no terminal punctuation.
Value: 2750 rpm
